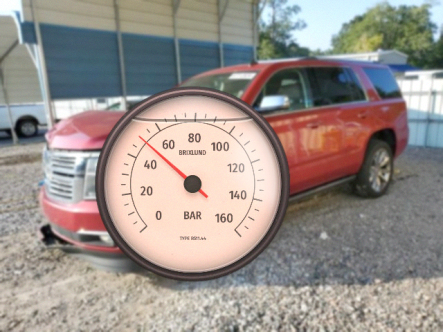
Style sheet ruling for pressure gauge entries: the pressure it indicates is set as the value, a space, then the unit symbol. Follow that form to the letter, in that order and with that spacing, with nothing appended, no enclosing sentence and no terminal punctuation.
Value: 50 bar
